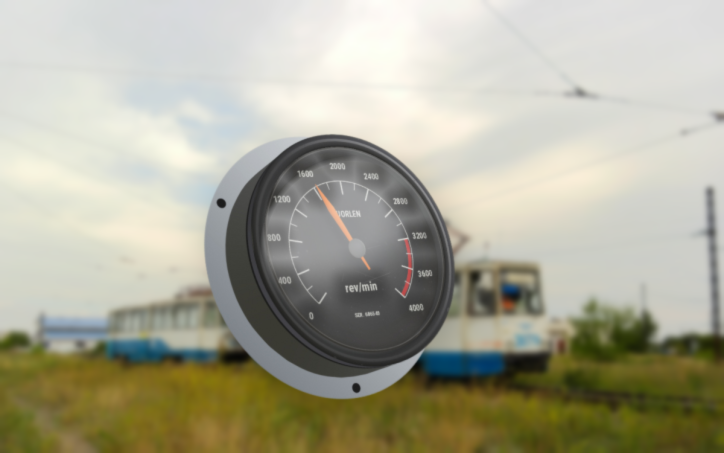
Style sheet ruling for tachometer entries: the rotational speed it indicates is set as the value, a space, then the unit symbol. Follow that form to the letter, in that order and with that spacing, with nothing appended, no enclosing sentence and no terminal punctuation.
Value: 1600 rpm
